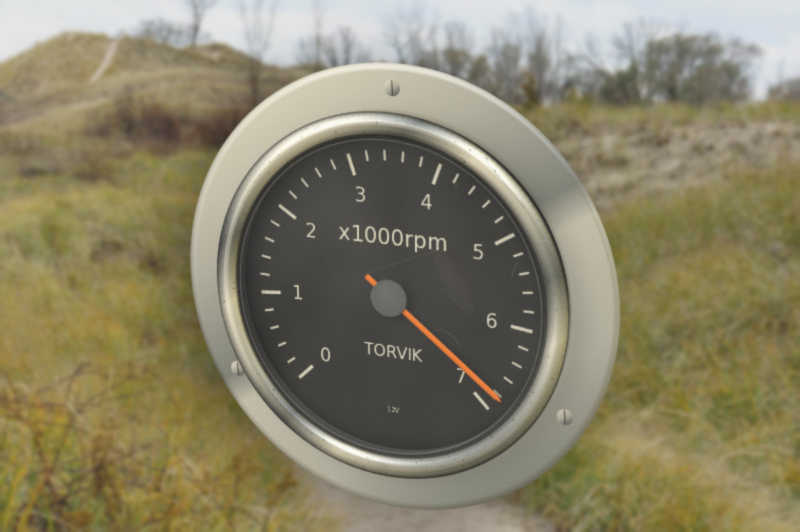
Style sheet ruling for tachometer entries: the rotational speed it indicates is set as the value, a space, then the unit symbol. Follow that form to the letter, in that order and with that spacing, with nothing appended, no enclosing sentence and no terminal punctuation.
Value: 6800 rpm
